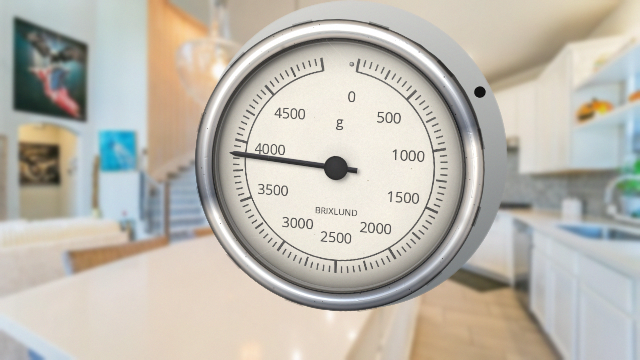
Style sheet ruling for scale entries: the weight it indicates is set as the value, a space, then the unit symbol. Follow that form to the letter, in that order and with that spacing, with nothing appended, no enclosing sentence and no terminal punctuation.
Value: 3900 g
